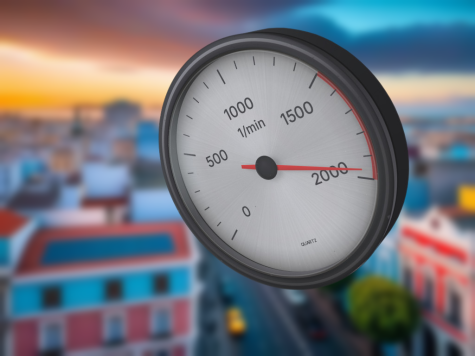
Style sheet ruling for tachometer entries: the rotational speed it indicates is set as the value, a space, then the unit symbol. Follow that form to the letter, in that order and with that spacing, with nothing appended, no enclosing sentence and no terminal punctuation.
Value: 1950 rpm
